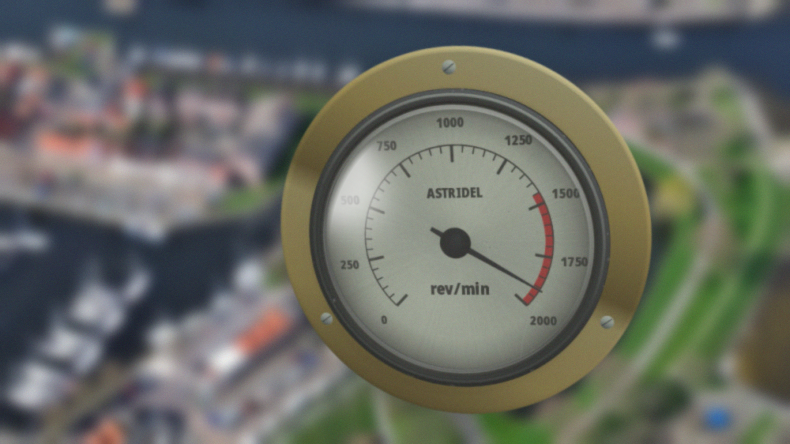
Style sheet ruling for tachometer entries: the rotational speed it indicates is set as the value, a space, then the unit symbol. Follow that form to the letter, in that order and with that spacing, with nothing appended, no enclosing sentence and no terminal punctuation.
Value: 1900 rpm
